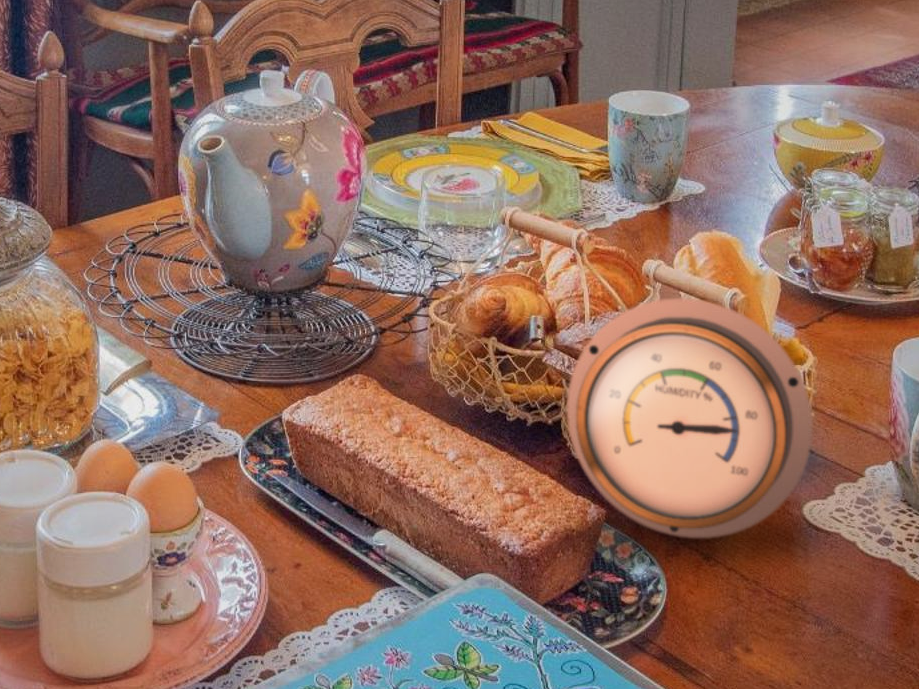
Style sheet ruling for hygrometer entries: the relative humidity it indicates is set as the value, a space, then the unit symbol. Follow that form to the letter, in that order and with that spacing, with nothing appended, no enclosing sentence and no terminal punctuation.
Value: 85 %
